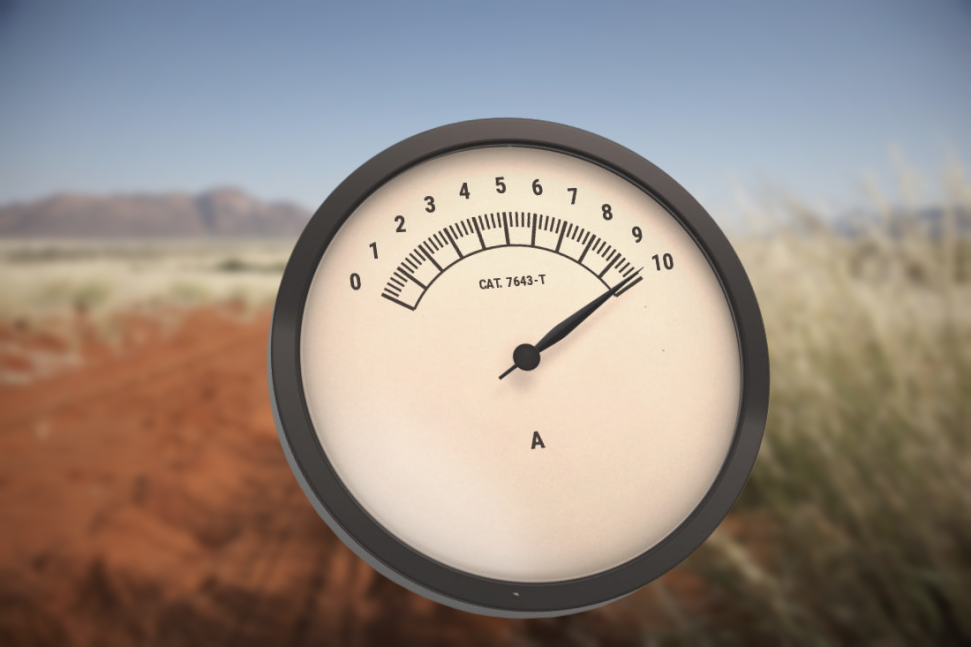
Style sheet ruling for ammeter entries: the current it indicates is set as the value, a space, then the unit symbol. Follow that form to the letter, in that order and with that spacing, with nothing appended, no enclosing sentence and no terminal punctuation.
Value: 9.8 A
